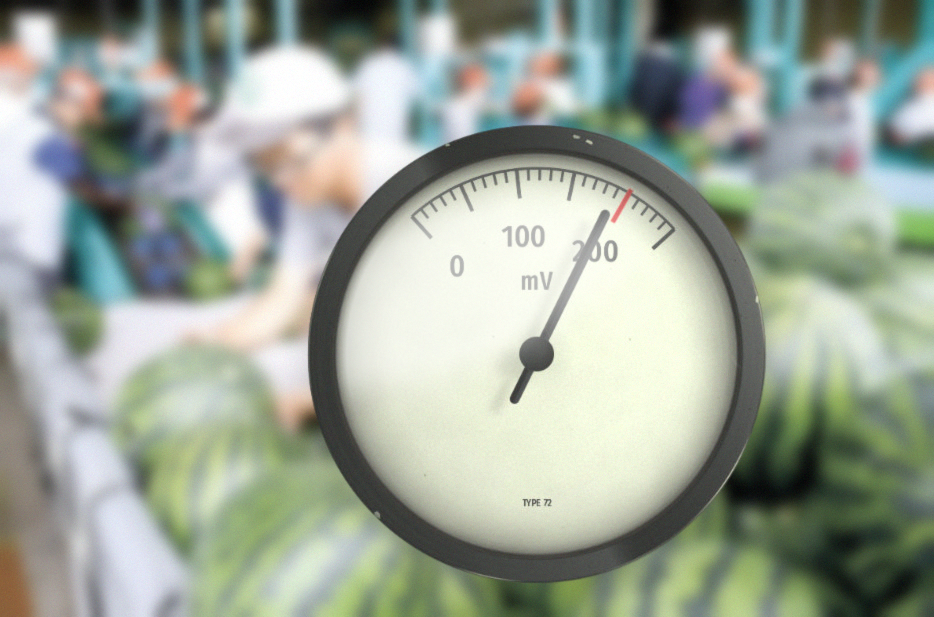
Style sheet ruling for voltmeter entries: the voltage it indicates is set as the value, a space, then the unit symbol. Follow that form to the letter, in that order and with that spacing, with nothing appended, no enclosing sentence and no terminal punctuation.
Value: 190 mV
